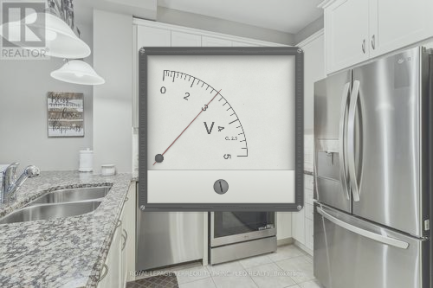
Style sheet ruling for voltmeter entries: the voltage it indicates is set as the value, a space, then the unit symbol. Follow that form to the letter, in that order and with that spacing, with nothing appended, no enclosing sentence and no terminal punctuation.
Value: 3 V
